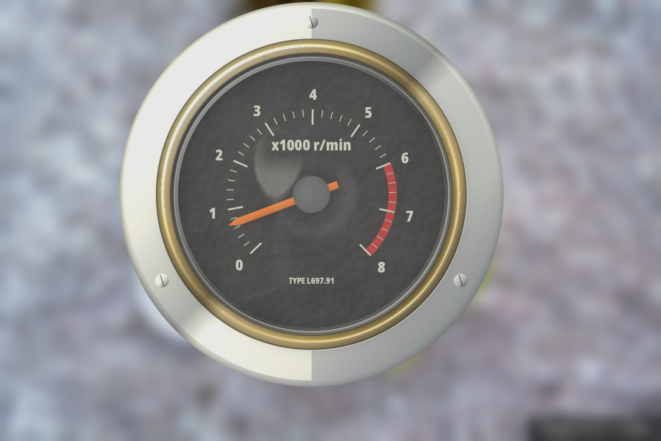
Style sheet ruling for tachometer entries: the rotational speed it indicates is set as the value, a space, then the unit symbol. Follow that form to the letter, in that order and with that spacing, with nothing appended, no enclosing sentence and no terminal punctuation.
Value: 700 rpm
